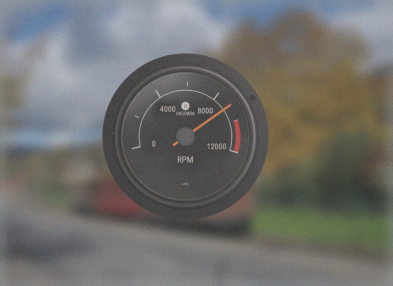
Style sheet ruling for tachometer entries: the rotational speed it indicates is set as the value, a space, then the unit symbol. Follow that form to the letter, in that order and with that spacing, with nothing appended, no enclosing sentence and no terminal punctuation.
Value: 9000 rpm
